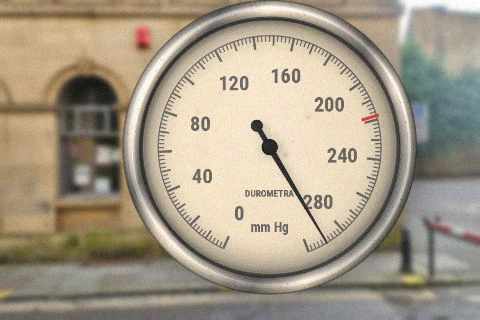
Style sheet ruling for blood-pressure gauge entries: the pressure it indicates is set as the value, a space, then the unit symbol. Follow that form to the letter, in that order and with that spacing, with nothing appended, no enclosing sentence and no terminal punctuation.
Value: 290 mmHg
